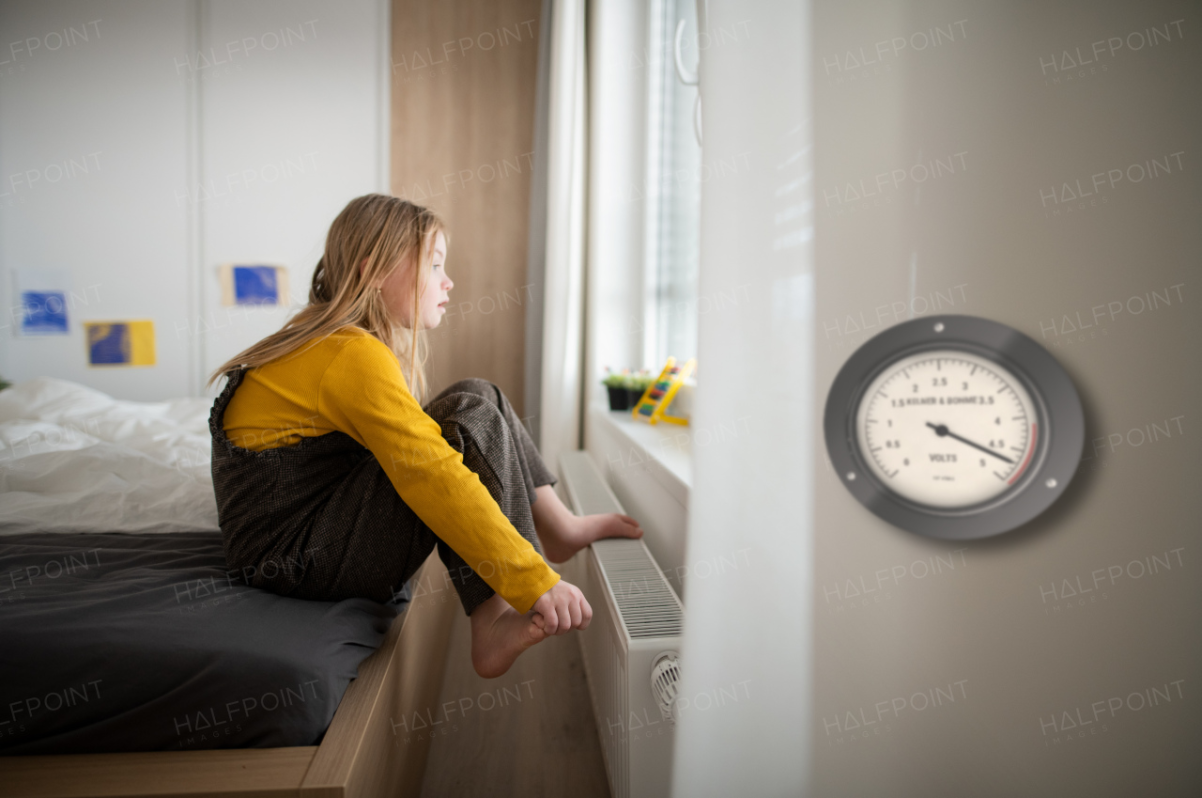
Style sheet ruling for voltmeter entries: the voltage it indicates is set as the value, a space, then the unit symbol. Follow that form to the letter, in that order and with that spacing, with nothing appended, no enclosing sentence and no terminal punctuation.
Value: 4.7 V
